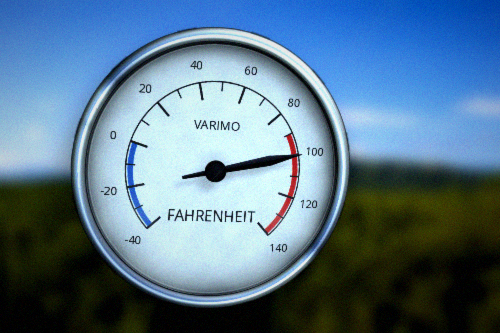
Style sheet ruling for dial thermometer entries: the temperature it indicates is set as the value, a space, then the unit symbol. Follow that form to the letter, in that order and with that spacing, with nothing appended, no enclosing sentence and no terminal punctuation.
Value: 100 °F
